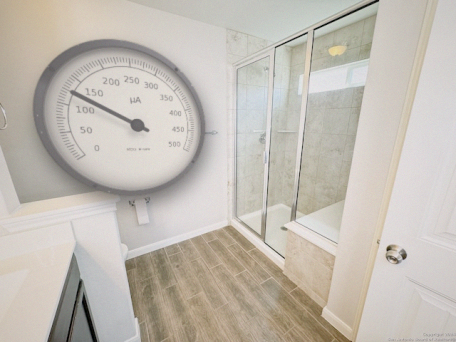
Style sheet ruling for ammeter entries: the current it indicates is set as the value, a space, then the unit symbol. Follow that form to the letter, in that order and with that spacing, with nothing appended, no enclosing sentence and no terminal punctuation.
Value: 125 µA
